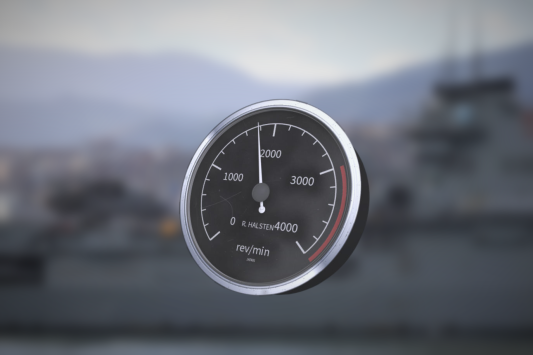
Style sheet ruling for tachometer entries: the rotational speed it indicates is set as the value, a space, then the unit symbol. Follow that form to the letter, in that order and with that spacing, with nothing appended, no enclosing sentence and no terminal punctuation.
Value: 1800 rpm
